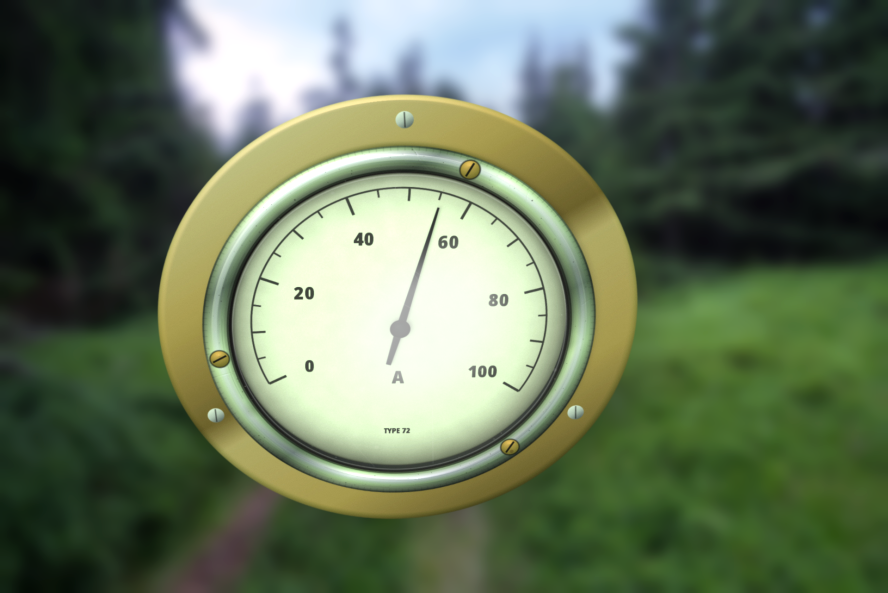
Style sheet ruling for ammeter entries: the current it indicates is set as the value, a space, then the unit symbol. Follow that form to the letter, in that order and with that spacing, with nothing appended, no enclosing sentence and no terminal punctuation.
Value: 55 A
